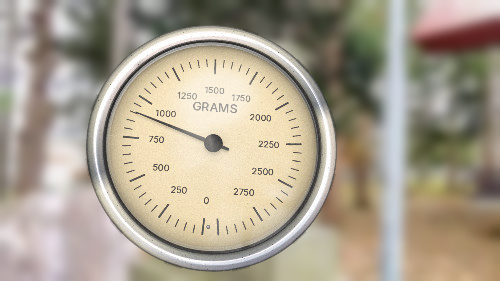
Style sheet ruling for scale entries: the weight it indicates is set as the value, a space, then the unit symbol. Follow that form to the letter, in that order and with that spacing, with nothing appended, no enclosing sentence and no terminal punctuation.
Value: 900 g
